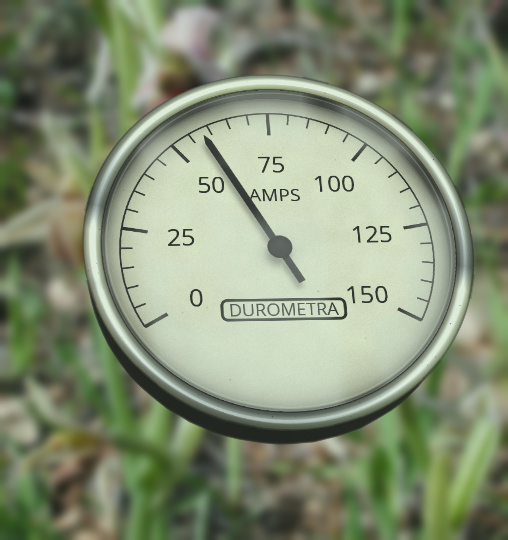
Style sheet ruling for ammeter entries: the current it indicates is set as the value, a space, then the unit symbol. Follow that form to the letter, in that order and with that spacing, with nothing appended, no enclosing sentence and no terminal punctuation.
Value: 57.5 A
